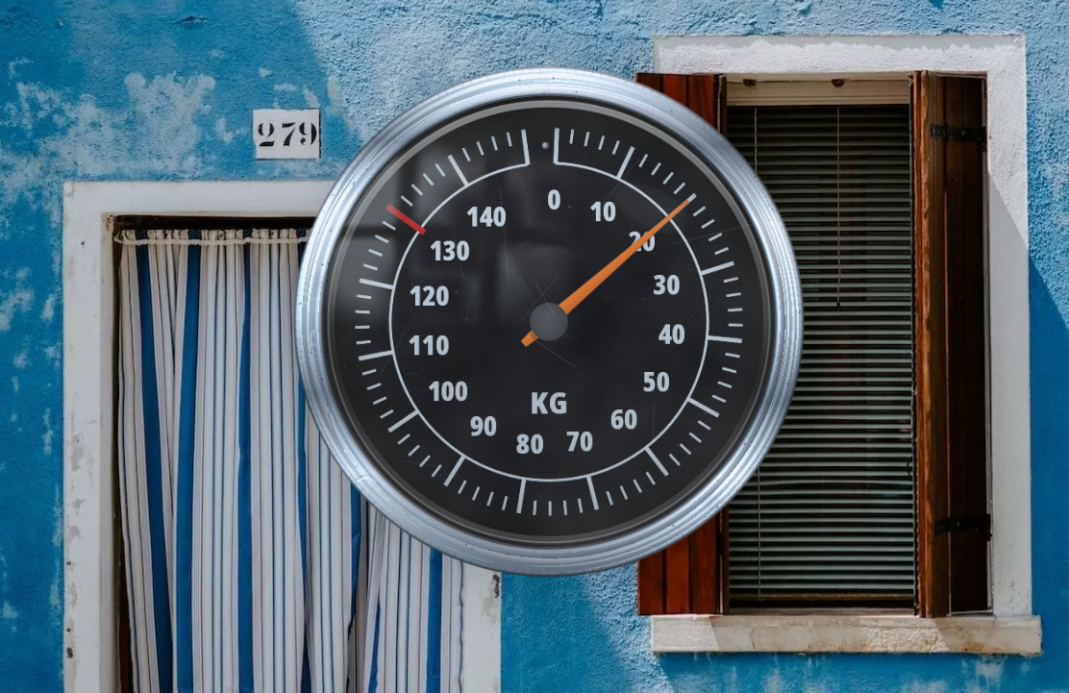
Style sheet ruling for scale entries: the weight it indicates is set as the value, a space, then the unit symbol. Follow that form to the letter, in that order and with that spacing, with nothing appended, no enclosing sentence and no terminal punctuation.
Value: 20 kg
